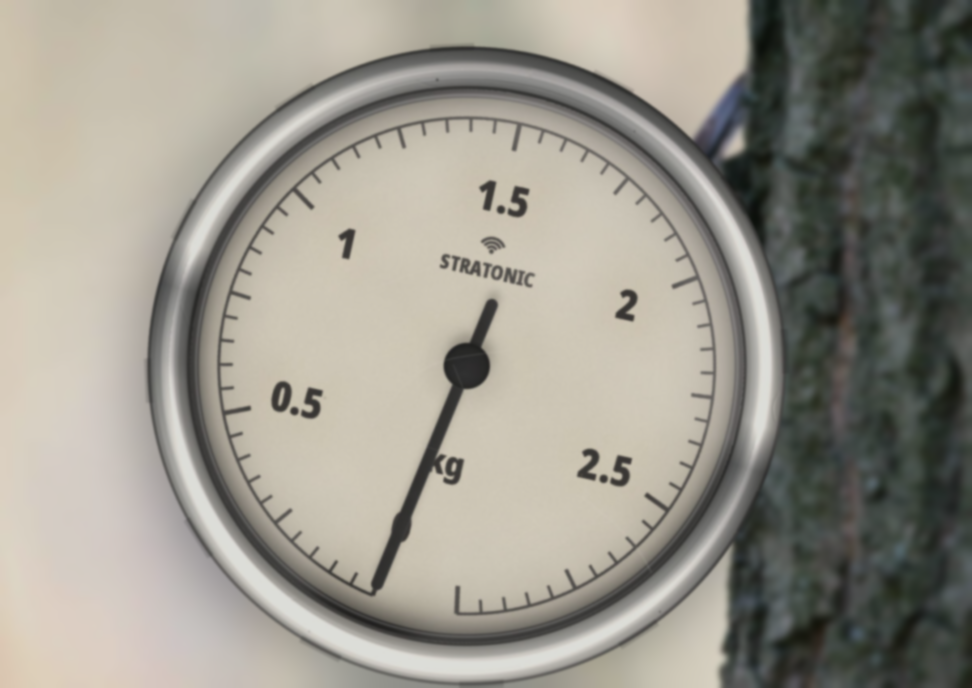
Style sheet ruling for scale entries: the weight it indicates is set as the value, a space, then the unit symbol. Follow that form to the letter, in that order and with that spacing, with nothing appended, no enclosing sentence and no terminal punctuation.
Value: 0 kg
